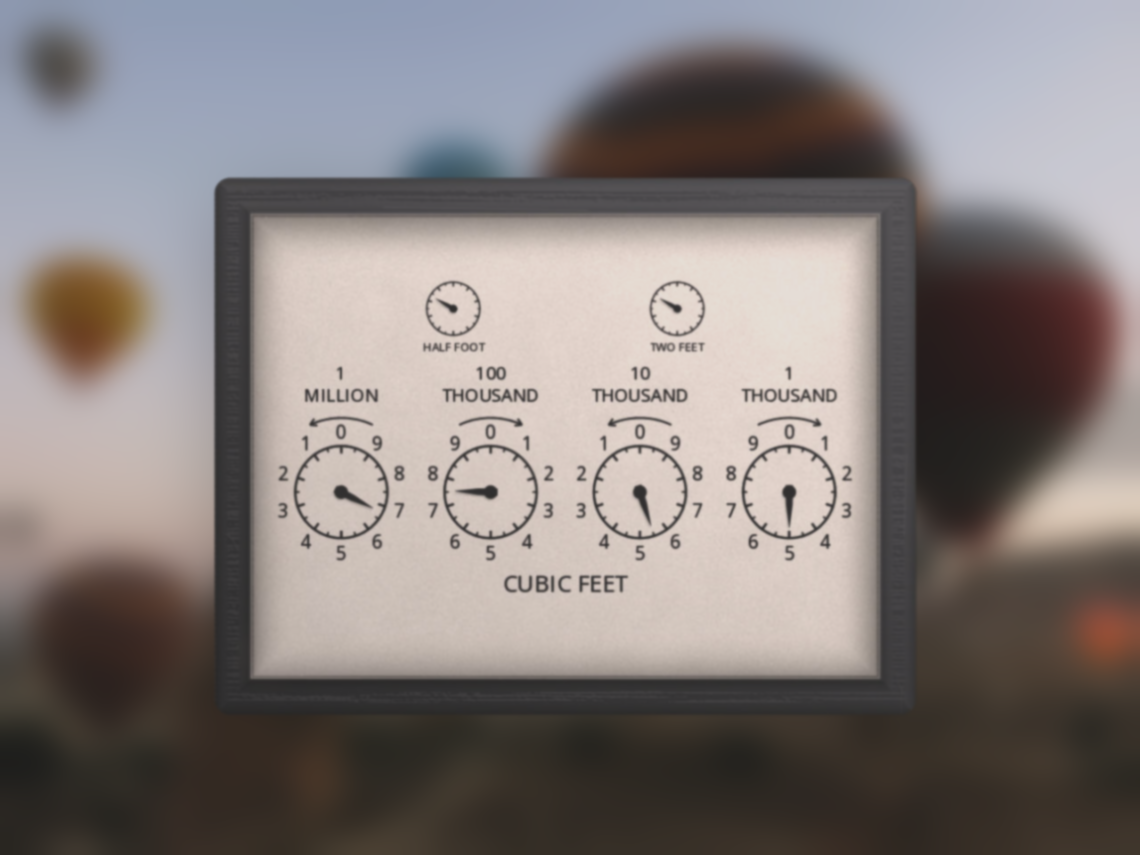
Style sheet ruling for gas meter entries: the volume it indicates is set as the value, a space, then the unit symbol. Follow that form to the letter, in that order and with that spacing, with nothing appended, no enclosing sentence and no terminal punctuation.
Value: 675500 ft³
